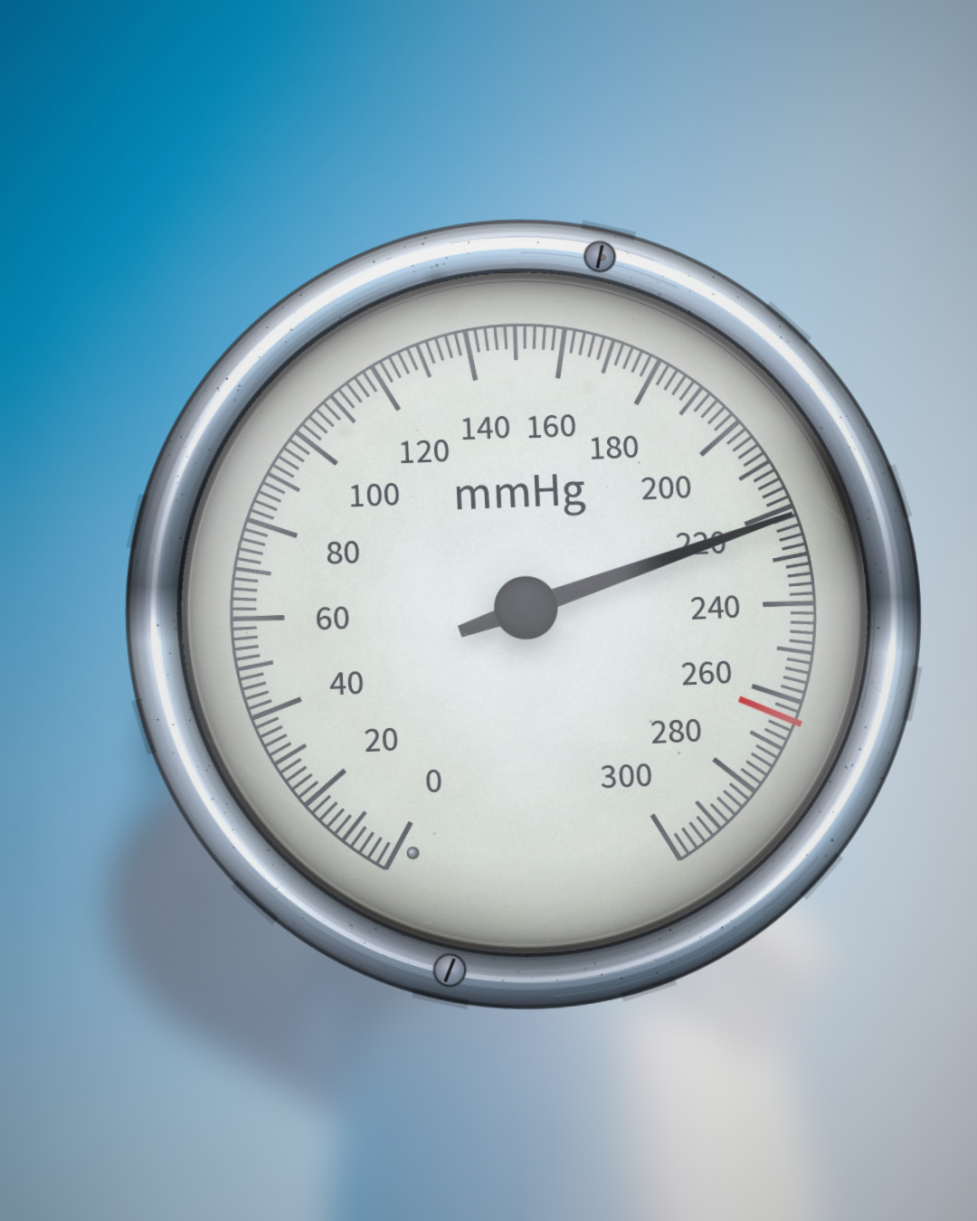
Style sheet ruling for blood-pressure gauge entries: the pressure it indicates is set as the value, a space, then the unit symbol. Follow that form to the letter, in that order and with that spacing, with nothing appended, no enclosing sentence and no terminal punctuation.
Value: 222 mmHg
